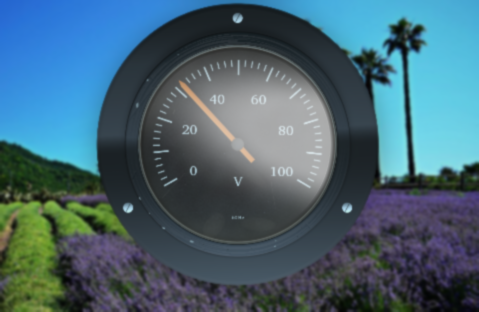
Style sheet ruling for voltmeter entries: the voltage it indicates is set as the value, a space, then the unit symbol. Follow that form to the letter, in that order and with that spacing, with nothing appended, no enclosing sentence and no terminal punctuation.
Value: 32 V
